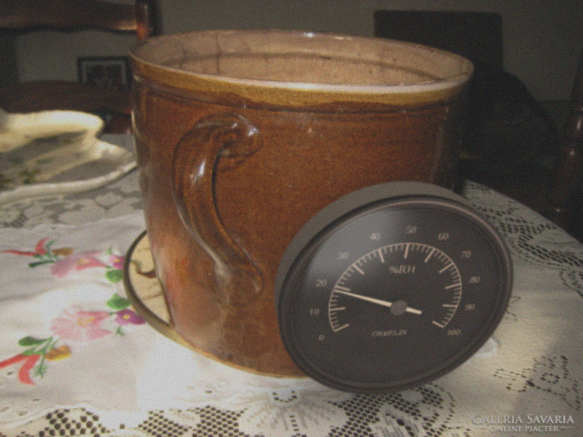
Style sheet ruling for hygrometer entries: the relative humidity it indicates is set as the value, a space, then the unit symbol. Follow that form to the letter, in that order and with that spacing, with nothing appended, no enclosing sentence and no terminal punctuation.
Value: 20 %
